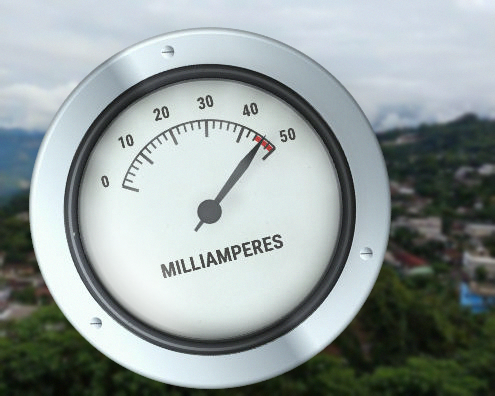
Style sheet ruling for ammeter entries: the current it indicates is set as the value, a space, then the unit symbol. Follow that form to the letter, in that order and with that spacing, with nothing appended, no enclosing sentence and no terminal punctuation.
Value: 46 mA
